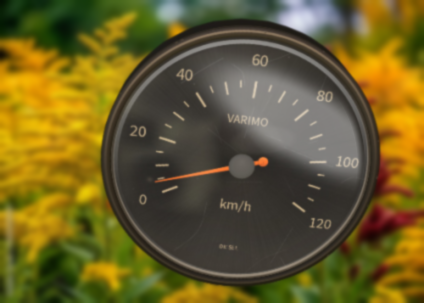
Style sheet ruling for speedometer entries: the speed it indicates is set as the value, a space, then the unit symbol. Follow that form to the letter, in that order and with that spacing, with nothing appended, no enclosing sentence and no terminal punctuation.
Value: 5 km/h
